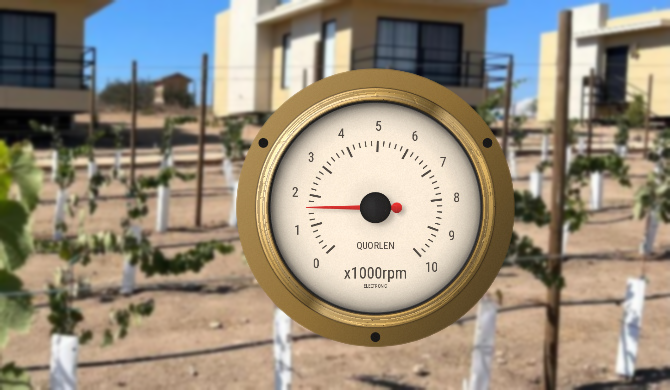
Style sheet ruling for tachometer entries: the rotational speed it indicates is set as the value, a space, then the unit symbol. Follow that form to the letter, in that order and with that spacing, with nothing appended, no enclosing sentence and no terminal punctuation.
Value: 1600 rpm
